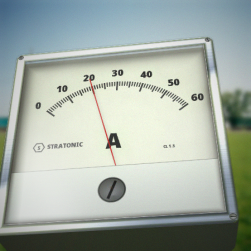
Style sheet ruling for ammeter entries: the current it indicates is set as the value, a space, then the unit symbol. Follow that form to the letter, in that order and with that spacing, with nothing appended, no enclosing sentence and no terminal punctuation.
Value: 20 A
